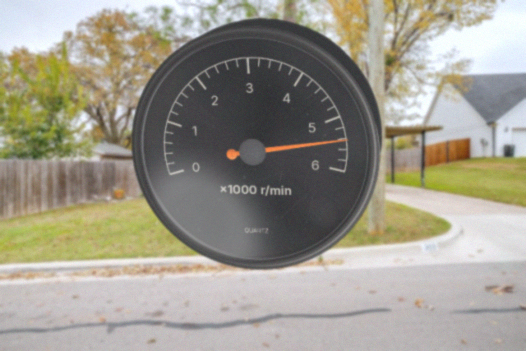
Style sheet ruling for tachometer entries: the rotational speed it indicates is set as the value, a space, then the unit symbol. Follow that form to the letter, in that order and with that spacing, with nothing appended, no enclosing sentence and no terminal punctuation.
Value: 5400 rpm
